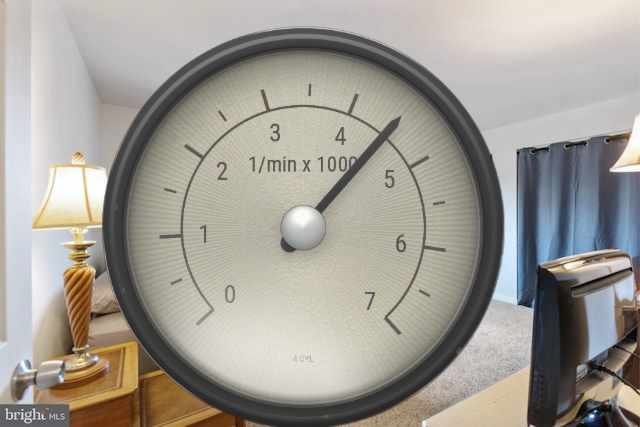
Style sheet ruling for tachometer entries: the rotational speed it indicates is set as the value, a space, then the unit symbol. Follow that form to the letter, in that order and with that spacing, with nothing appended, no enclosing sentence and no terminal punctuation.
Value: 4500 rpm
